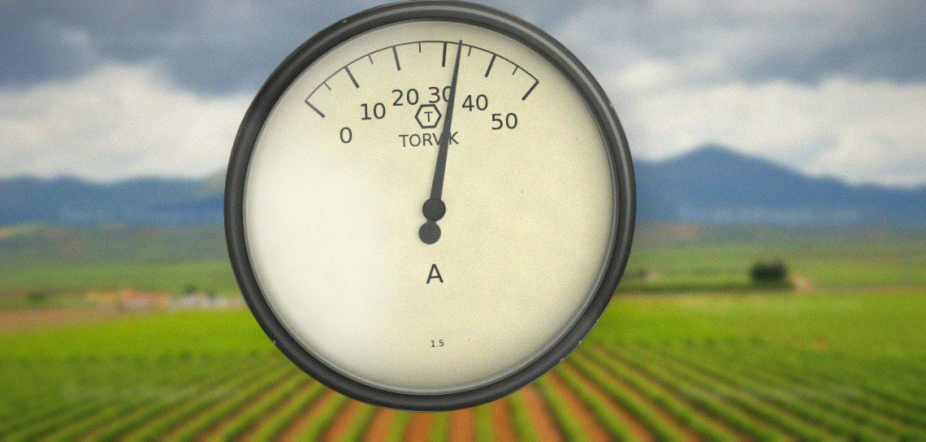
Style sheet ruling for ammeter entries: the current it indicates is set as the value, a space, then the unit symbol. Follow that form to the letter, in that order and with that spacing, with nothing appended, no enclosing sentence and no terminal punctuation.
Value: 32.5 A
